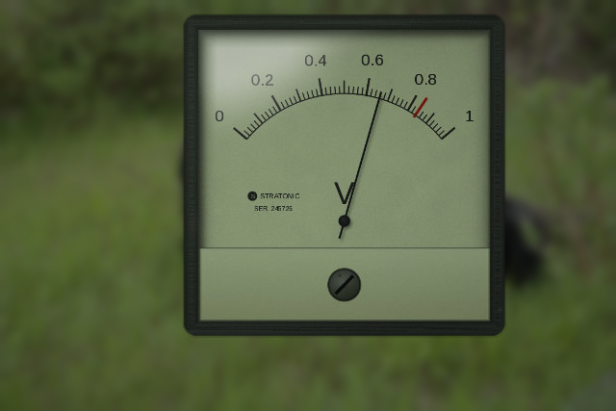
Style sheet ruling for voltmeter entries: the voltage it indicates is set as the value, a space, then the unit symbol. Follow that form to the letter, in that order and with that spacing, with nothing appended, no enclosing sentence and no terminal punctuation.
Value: 0.66 V
